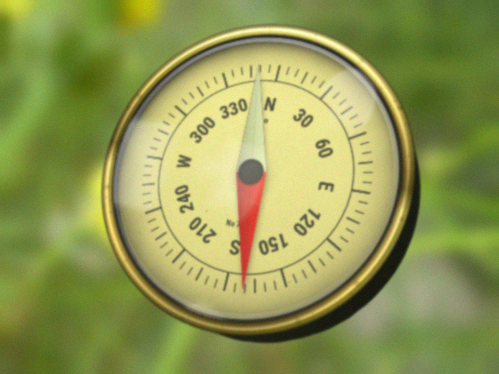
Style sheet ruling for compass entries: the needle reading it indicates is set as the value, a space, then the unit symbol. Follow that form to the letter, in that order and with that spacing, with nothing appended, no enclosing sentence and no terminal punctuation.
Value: 170 °
